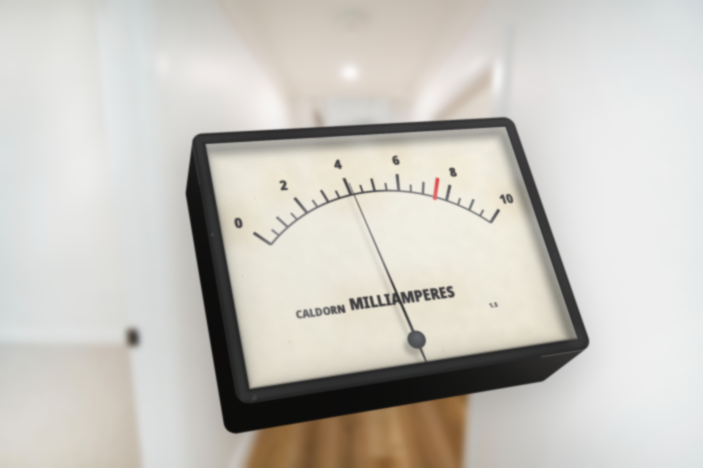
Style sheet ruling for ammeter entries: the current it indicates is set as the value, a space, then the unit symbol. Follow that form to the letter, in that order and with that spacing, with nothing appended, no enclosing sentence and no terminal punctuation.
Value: 4 mA
